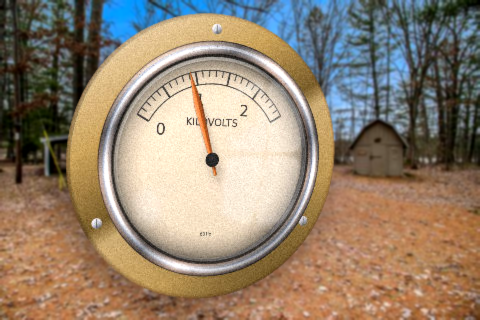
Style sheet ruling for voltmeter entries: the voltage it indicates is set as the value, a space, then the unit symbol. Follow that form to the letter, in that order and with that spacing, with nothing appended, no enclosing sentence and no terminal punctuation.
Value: 0.9 kV
